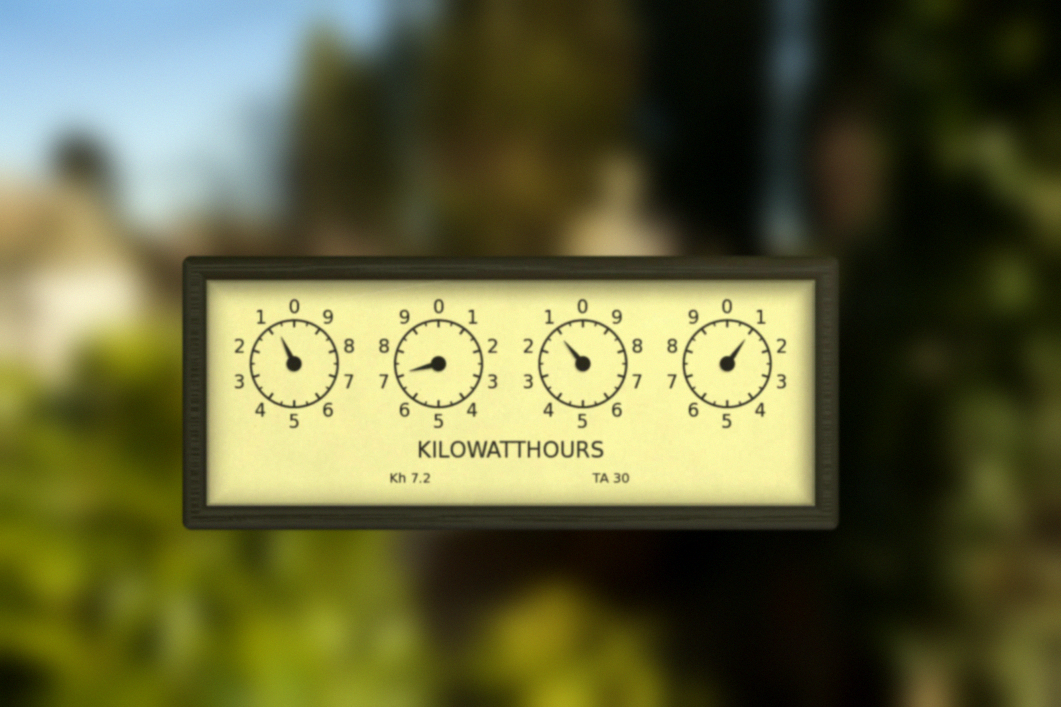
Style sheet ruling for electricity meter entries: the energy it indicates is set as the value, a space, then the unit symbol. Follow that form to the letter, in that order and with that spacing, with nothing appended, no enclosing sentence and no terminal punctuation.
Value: 711 kWh
